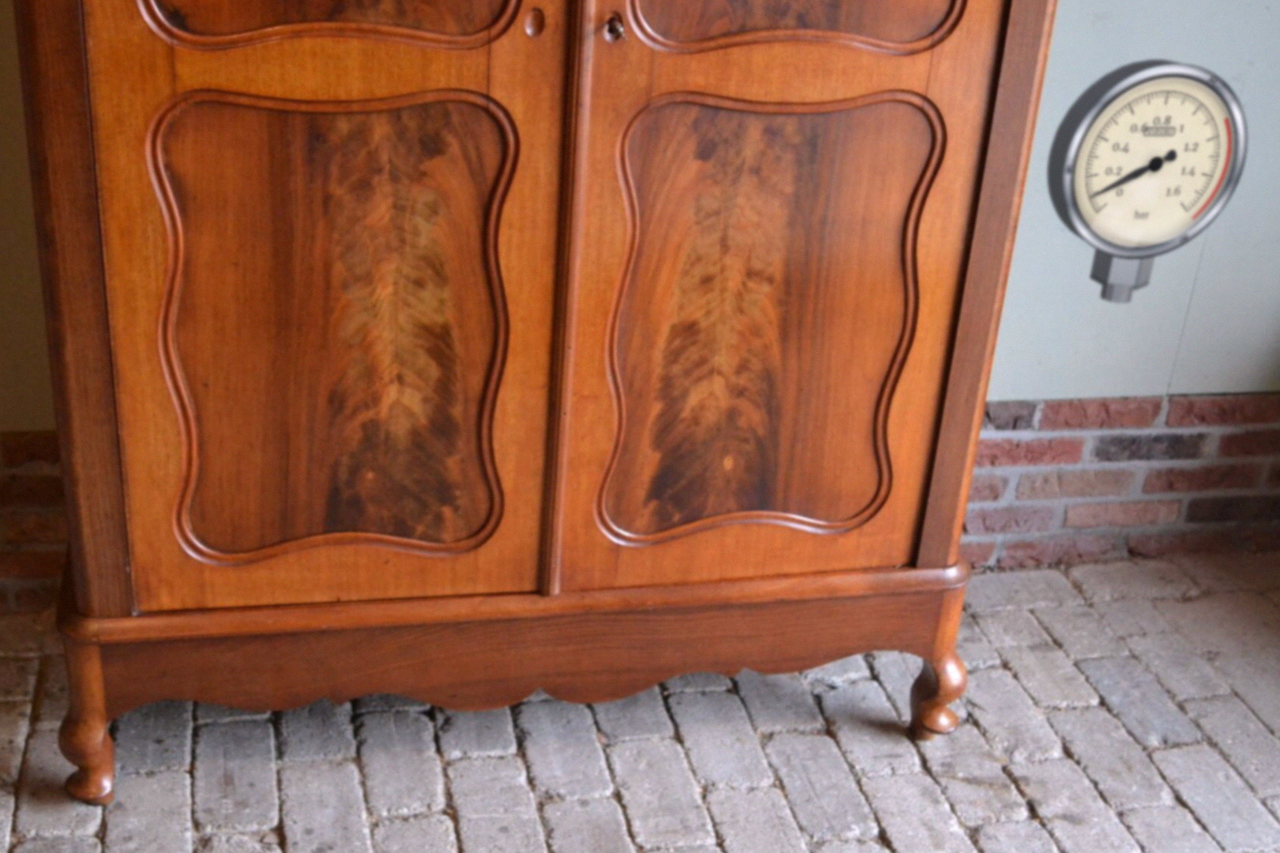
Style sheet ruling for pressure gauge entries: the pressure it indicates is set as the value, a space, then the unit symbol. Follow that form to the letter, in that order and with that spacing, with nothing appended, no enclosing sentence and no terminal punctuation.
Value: 0.1 bar
